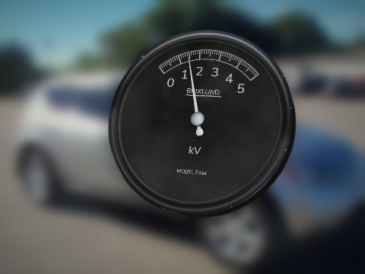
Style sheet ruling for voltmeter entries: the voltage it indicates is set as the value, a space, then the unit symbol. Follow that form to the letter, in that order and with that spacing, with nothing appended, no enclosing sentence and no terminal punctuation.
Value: 1.5 kV
